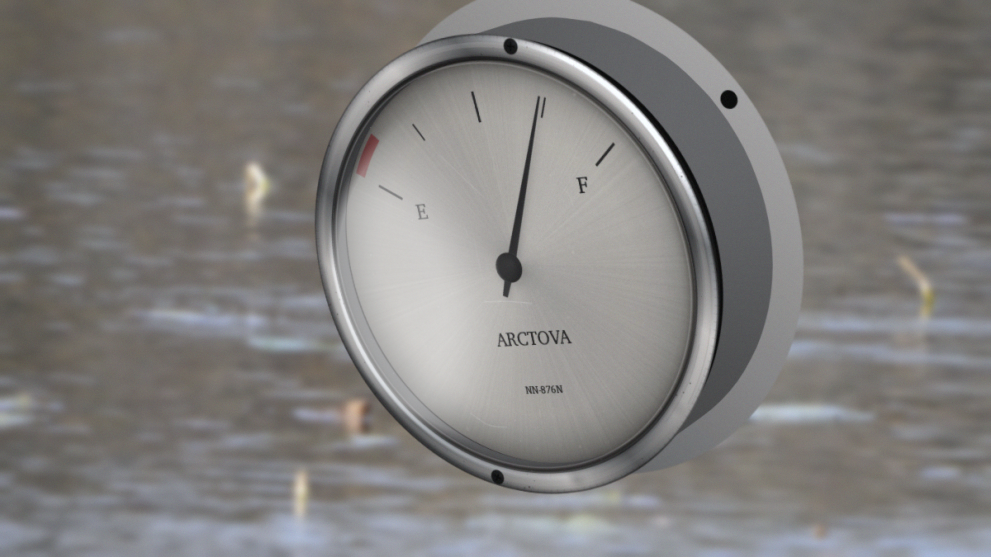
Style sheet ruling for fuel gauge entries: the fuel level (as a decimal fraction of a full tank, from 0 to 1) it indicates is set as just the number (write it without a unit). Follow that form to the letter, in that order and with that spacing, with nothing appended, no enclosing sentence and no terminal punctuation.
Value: 0.75
